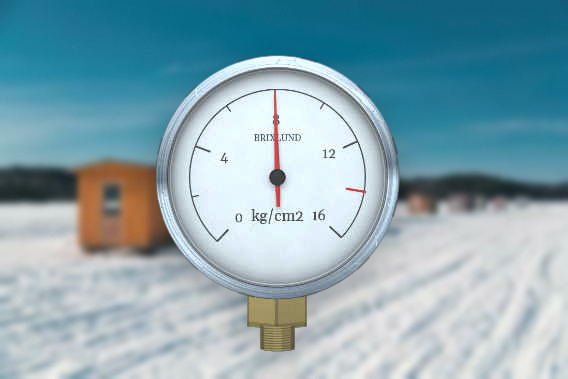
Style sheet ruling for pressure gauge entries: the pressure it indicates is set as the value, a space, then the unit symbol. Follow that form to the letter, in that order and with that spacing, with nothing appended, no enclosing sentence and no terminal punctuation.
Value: 8 kg/cm²
